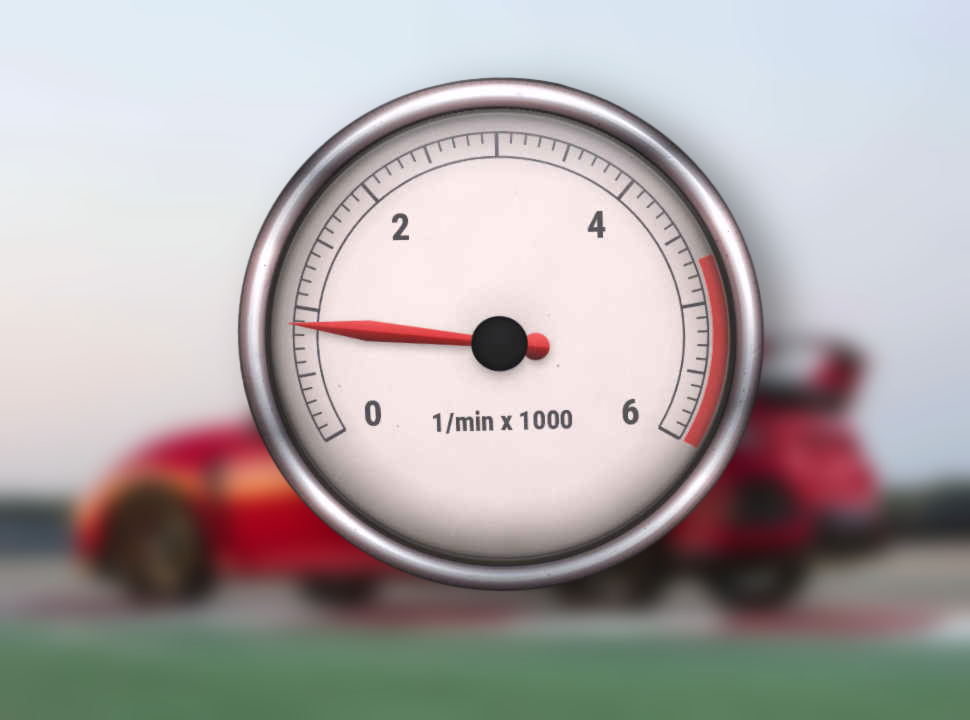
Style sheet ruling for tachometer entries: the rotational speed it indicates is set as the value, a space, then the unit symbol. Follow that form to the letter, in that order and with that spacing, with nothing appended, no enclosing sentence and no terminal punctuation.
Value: 900 rpm
